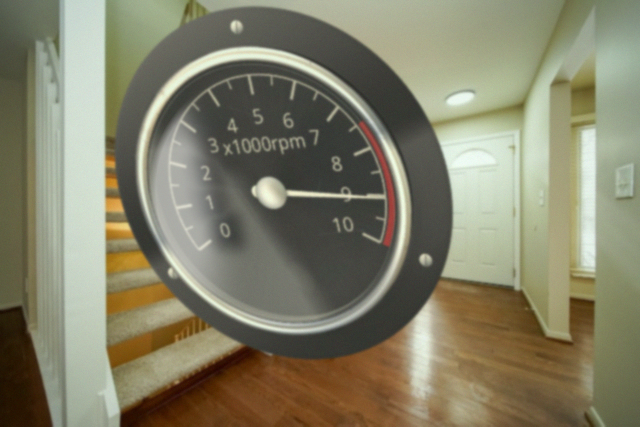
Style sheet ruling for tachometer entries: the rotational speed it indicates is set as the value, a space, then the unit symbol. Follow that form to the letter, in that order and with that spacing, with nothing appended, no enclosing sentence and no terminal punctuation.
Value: 9000 rpm
